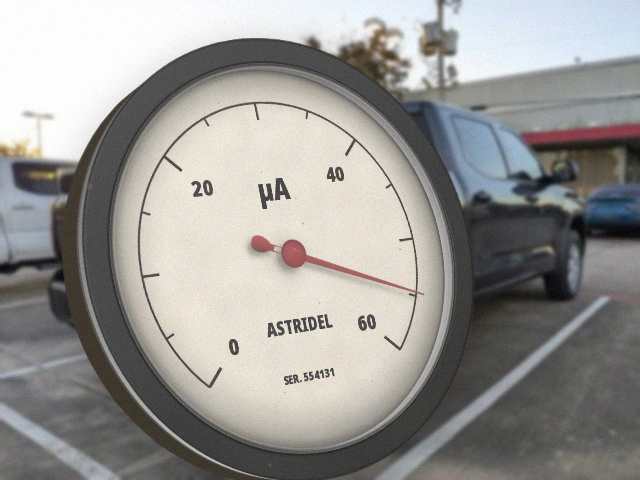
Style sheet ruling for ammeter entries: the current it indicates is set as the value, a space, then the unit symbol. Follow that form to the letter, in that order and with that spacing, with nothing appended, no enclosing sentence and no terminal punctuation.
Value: 55 µA
